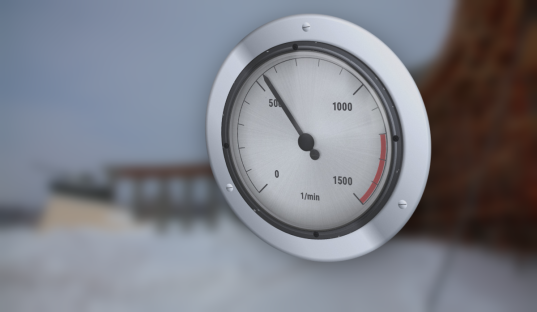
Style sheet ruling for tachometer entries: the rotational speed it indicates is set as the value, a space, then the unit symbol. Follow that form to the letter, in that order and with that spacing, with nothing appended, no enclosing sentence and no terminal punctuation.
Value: 550 rpm
